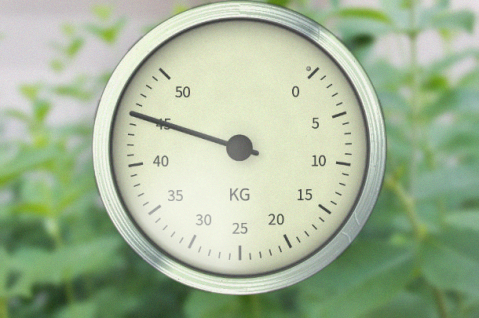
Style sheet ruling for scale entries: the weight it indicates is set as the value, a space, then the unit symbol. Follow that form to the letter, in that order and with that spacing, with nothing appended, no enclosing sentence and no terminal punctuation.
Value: 45 kg
